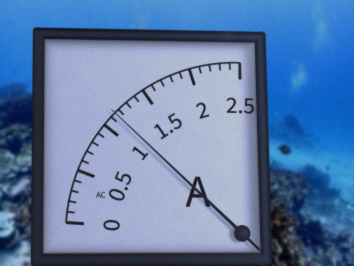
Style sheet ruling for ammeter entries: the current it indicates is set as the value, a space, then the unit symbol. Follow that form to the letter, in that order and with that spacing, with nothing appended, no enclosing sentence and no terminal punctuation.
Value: 1.15 A
